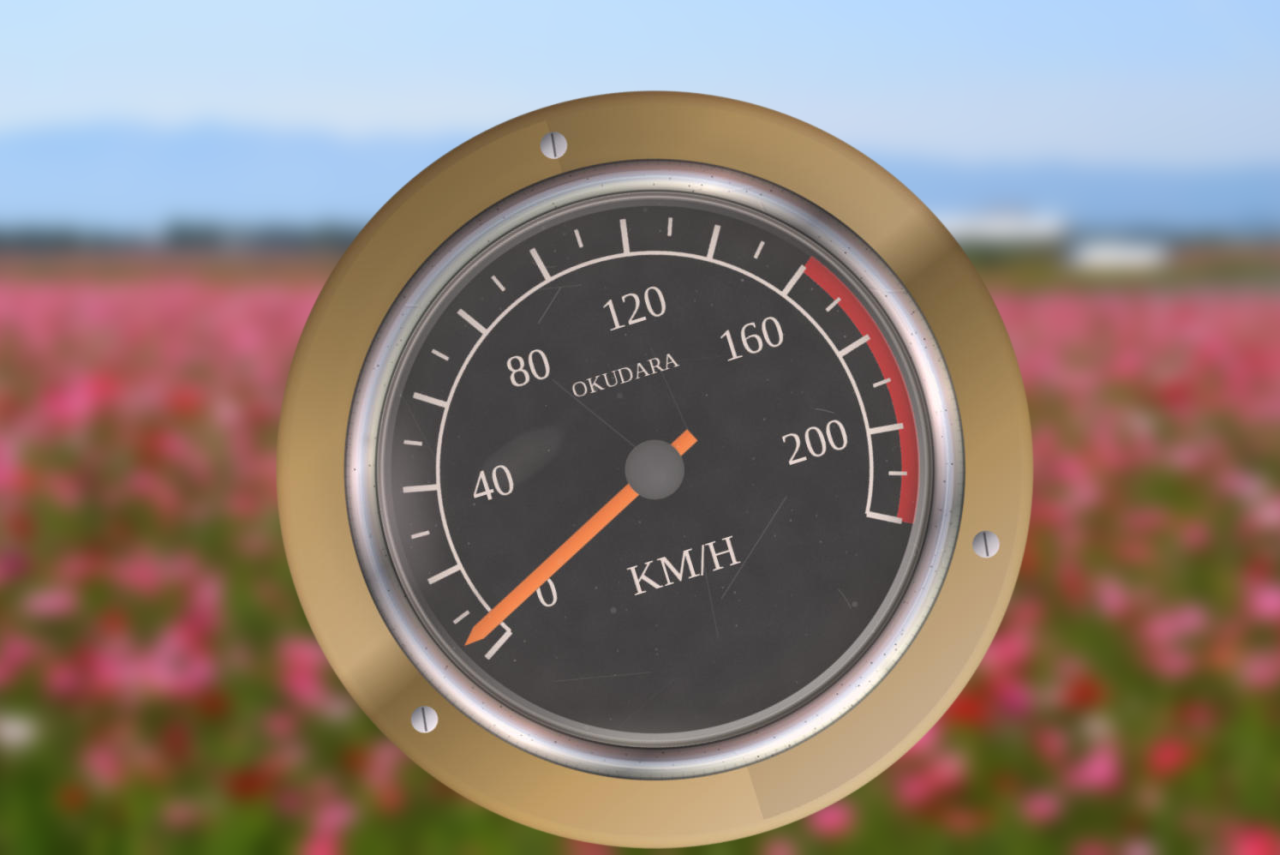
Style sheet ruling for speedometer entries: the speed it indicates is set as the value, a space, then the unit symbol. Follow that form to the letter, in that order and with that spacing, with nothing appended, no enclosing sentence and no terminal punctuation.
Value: 5 km/h
